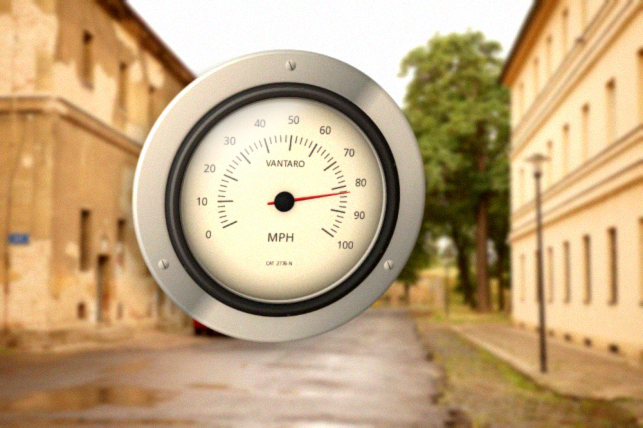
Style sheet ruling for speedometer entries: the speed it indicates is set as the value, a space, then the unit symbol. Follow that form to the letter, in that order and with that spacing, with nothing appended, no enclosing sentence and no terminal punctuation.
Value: 82 mph
